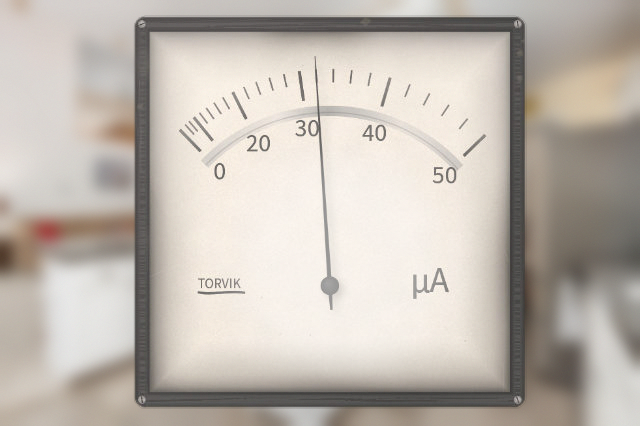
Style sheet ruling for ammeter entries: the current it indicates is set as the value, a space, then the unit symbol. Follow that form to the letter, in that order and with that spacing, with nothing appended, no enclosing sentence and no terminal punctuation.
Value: 32 µA
